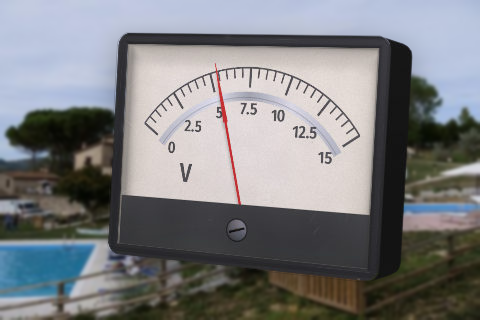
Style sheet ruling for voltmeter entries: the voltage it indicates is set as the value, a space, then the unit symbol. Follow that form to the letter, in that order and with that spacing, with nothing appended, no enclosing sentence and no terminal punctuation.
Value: 5.5 V
